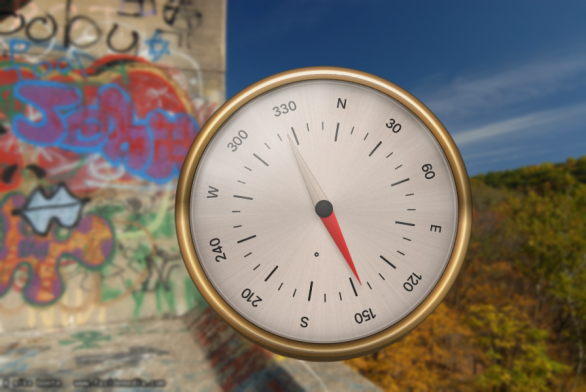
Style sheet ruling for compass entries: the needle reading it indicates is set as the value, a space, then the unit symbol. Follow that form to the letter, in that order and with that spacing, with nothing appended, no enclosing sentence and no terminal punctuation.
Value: 145 °
